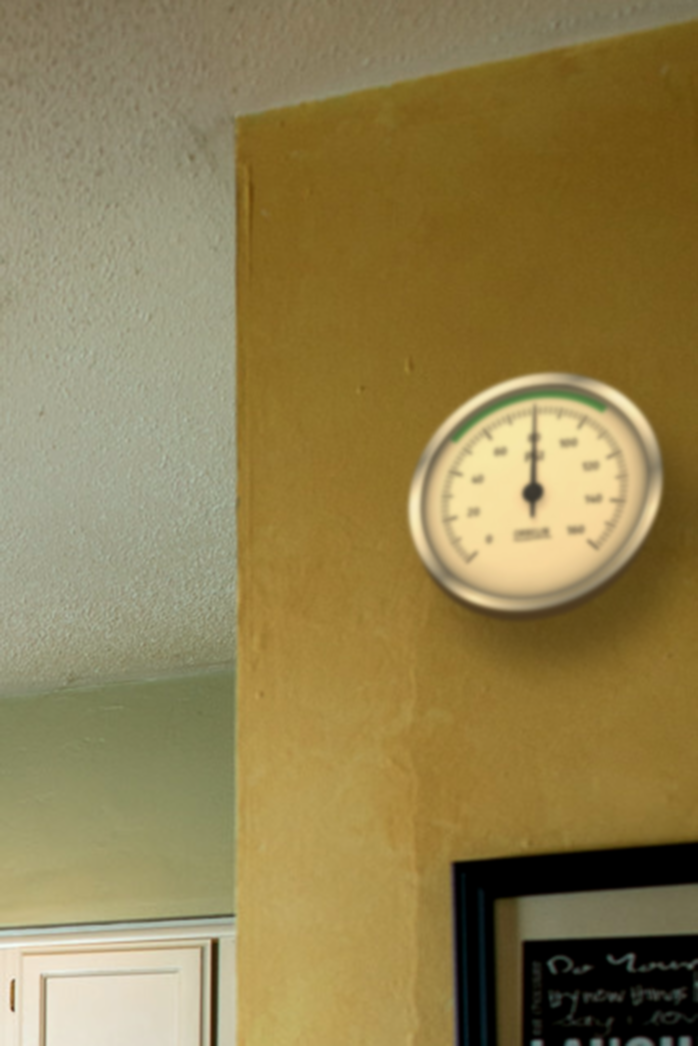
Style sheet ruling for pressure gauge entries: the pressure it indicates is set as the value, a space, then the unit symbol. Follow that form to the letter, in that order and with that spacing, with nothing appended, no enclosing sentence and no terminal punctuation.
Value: 80 psi
